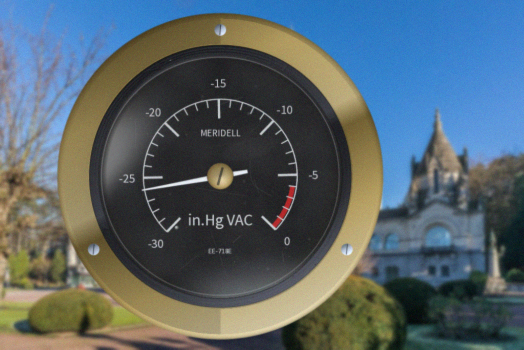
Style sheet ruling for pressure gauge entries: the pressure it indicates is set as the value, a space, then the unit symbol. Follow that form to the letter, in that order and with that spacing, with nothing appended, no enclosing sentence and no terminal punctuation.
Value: -26 inHg
